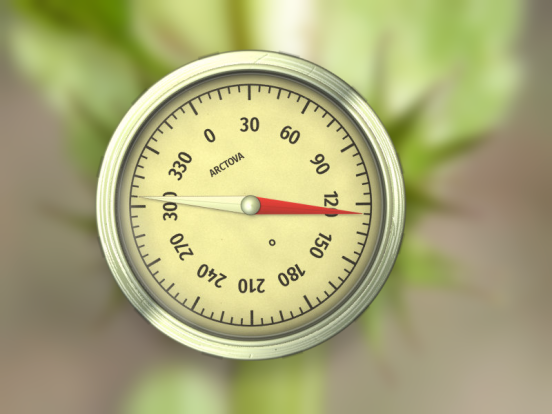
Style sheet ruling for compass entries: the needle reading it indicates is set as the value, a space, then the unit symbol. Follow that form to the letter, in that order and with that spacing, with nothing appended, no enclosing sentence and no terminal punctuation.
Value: 125 °
